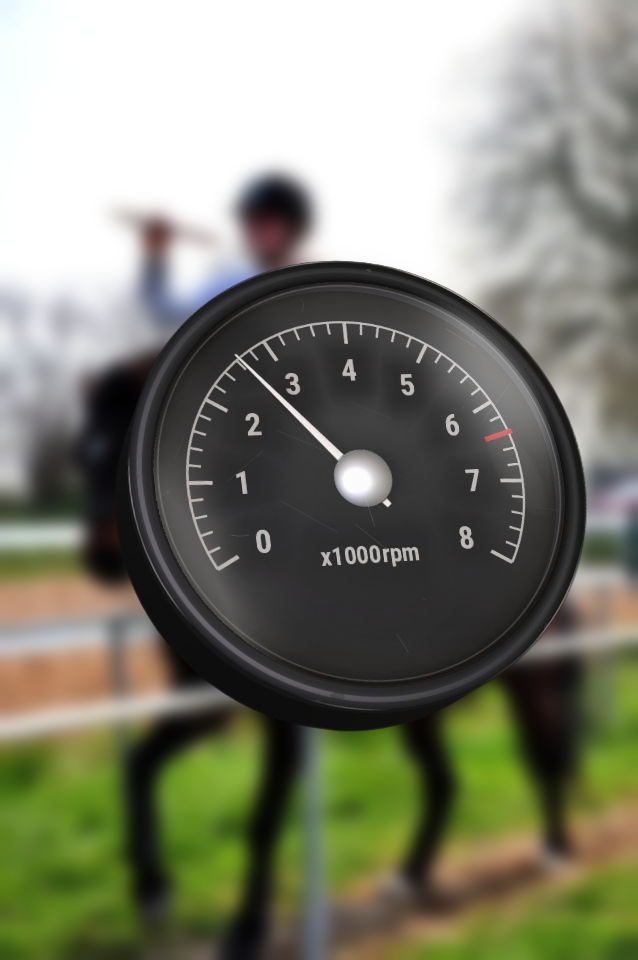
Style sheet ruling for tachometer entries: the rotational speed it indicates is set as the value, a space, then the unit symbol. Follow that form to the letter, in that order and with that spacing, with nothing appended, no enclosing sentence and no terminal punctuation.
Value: 2600 rpm
